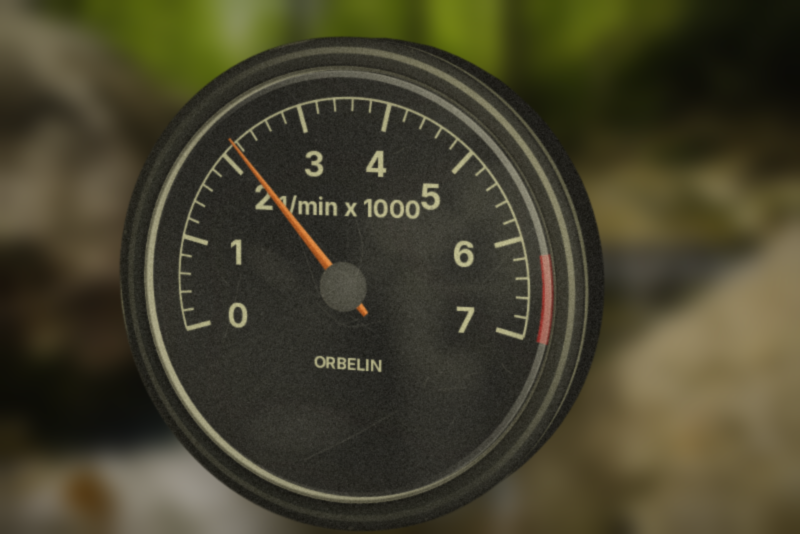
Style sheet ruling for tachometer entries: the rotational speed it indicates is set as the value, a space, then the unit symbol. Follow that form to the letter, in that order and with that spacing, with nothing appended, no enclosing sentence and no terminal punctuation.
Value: 2200 rpm
